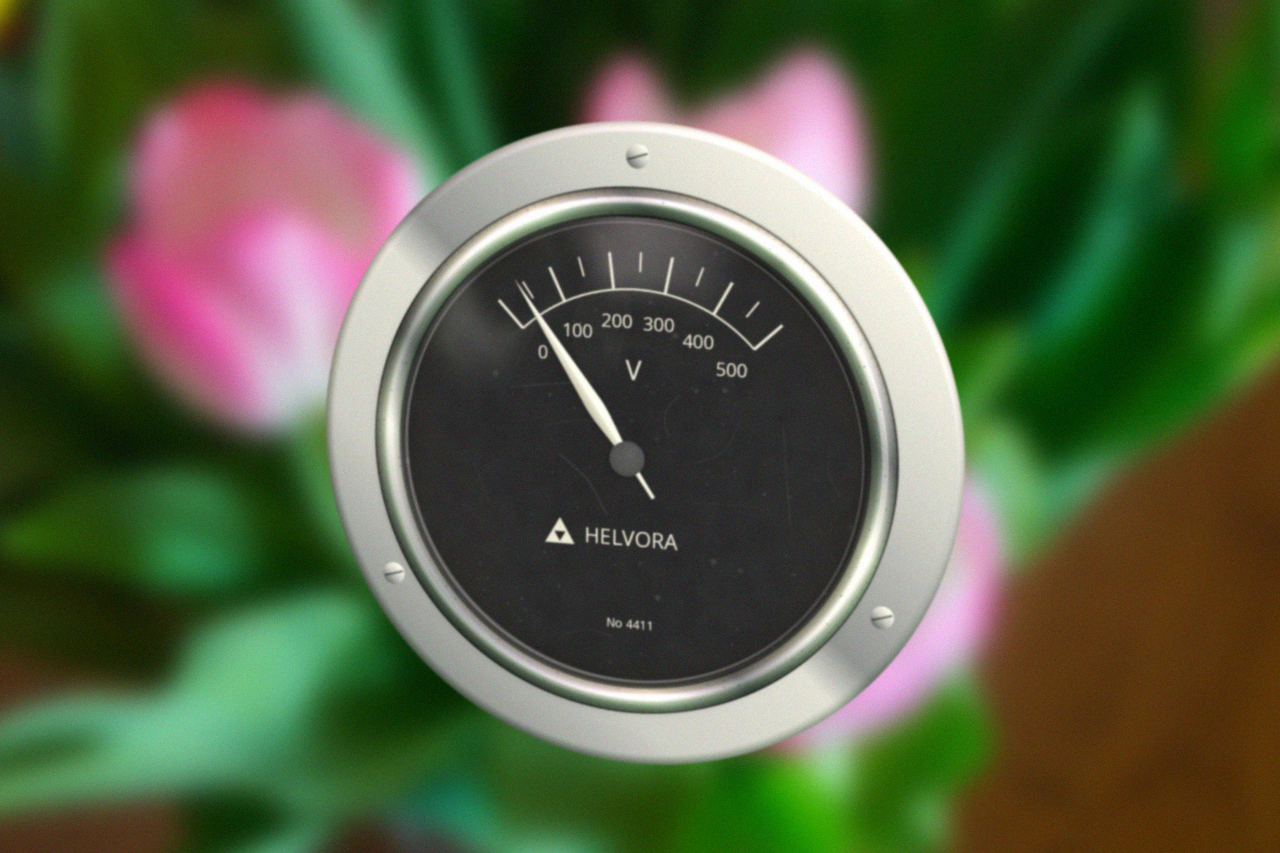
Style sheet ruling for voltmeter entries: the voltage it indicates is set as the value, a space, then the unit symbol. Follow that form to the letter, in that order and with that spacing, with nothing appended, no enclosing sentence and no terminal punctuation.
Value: 50 V
